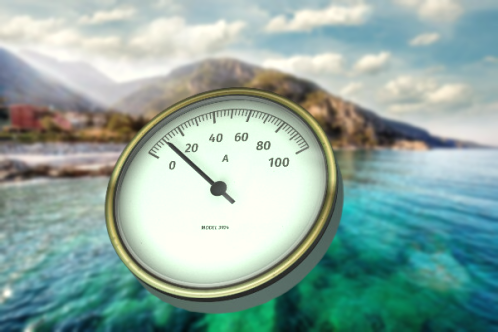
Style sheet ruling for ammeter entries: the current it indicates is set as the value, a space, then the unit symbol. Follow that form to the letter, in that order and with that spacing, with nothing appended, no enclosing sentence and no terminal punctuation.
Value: 10 A
